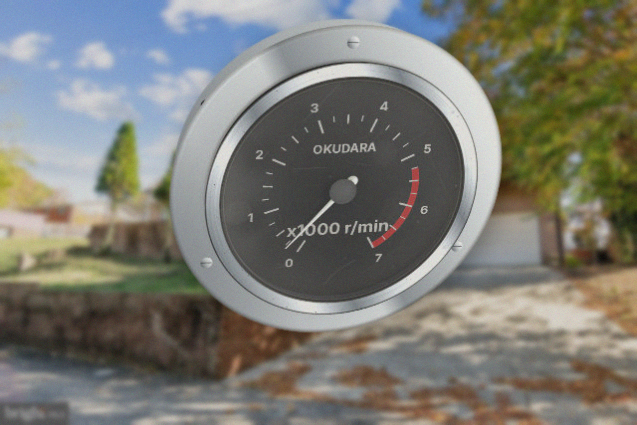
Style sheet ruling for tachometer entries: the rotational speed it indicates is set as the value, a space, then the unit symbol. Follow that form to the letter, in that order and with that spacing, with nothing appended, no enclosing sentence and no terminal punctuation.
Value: 250 rpm
